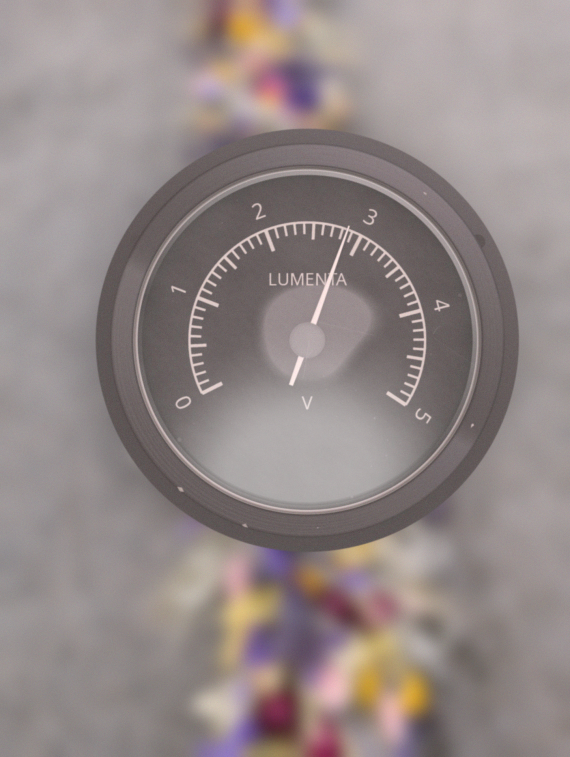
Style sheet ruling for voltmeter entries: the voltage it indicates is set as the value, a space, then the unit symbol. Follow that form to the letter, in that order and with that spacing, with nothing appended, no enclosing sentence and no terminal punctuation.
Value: 2.85 V
